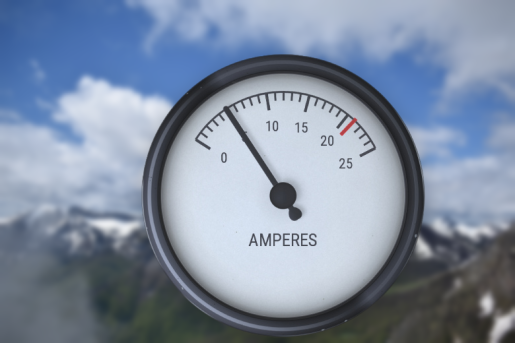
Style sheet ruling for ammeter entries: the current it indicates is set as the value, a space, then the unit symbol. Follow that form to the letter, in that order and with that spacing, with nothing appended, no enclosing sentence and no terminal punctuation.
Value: 5 A
